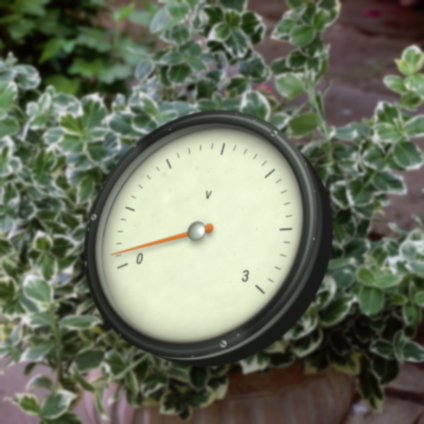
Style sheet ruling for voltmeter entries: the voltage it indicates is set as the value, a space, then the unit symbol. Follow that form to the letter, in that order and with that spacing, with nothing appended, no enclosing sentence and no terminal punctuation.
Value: 0.1 V
